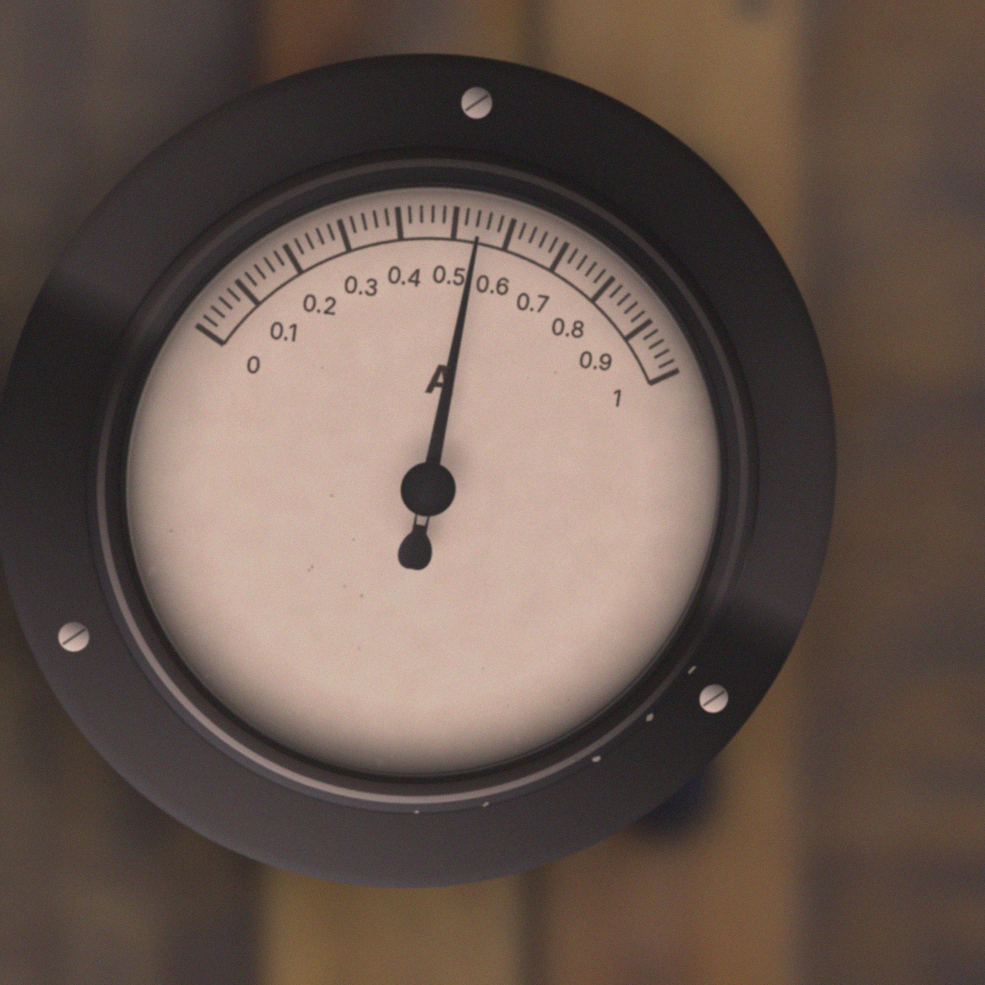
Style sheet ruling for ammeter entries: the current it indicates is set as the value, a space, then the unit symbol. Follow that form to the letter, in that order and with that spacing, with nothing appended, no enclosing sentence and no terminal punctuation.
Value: 0.54 A
